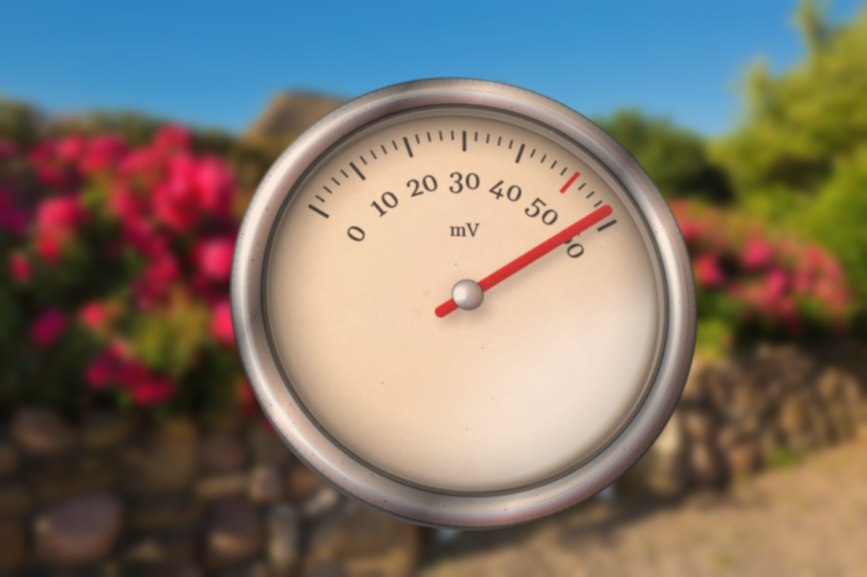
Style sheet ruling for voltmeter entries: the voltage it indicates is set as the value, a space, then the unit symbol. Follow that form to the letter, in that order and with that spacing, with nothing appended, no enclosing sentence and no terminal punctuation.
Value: 58 mV
